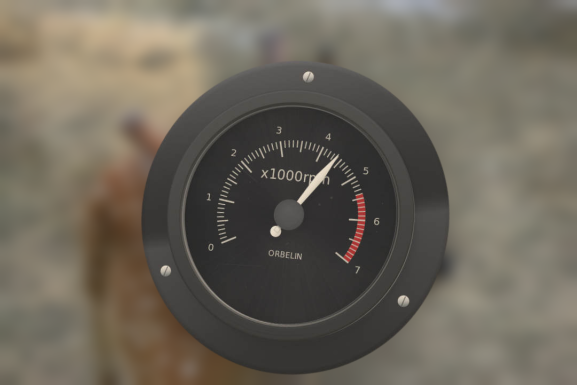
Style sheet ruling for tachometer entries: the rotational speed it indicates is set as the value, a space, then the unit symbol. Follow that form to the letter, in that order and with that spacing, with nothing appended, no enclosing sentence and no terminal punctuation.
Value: 4400 rpm
